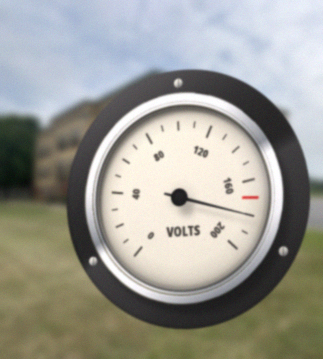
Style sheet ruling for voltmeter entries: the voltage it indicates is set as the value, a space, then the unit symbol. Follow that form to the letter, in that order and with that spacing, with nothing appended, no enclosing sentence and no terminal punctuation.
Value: 180 V
